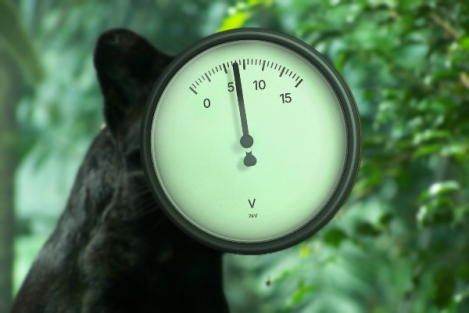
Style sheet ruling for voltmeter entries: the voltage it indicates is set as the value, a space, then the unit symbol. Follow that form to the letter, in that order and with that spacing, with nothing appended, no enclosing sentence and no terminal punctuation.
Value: 6.5 V
